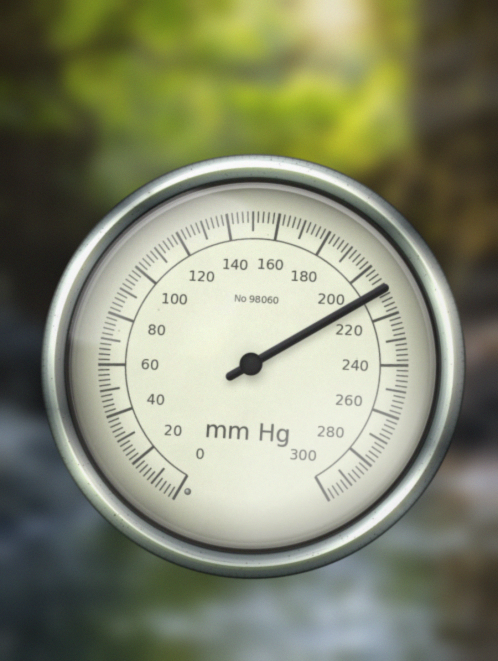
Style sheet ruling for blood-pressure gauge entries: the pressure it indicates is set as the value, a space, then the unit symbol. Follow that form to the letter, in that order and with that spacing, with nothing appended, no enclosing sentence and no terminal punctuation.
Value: 210 mmHg
